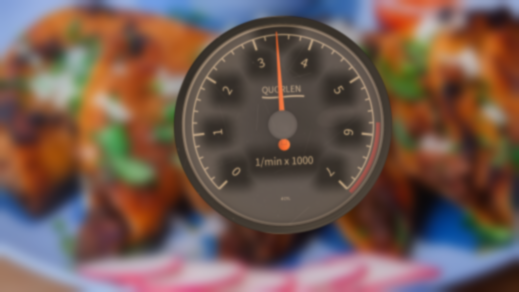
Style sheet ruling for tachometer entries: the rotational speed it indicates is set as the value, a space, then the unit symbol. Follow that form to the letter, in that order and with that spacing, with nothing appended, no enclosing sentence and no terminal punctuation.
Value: 3400 rpm
